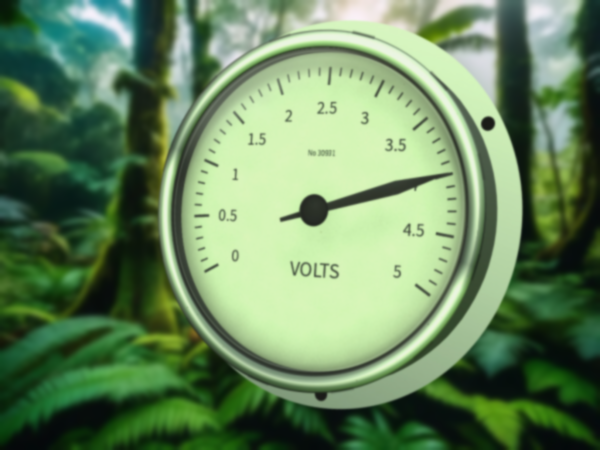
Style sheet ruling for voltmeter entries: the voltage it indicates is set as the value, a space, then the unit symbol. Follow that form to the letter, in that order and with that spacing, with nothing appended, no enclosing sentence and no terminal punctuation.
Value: 4 V
